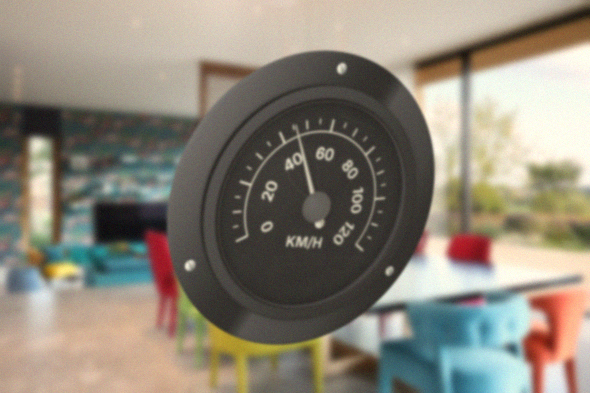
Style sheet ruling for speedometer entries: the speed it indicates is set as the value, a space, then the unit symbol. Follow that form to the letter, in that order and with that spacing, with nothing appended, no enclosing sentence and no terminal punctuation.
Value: 45 km/h
